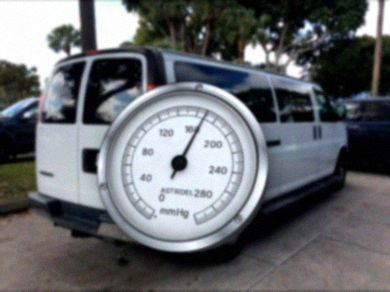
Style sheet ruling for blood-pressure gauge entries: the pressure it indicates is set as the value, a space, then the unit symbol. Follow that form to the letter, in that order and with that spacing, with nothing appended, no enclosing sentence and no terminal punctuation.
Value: 170 mmHg
